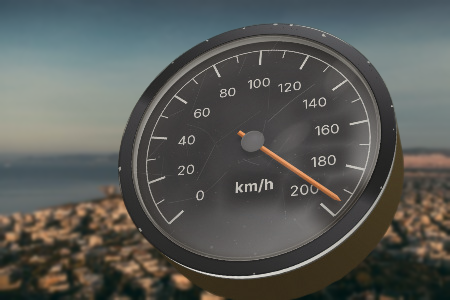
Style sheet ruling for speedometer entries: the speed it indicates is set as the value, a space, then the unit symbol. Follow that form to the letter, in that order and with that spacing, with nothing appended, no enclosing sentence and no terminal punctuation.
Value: 195 km/h
